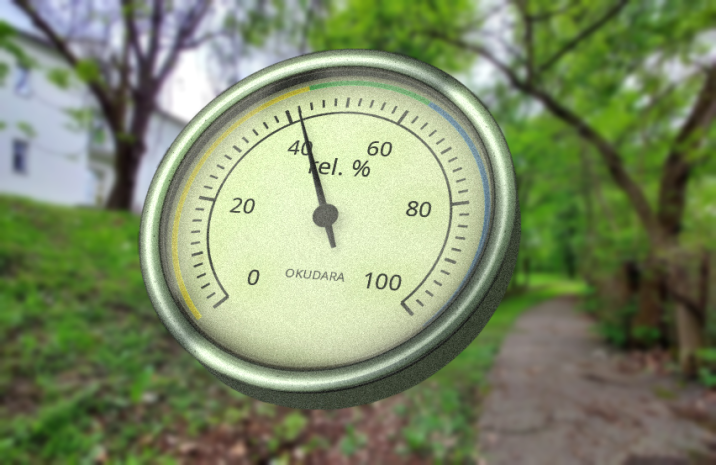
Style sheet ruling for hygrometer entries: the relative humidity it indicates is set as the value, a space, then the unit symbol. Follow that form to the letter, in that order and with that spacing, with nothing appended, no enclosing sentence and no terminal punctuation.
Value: 42 %
